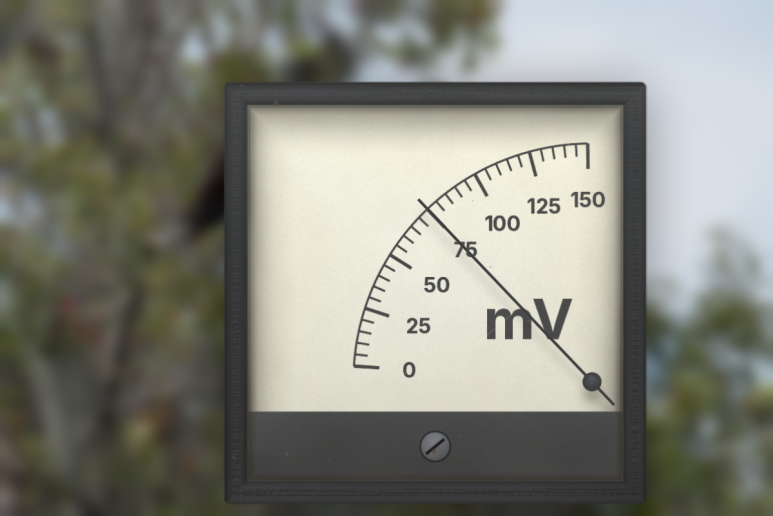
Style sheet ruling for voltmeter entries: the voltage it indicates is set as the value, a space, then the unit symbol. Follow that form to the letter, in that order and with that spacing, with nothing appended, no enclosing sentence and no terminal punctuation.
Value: 75 mV
